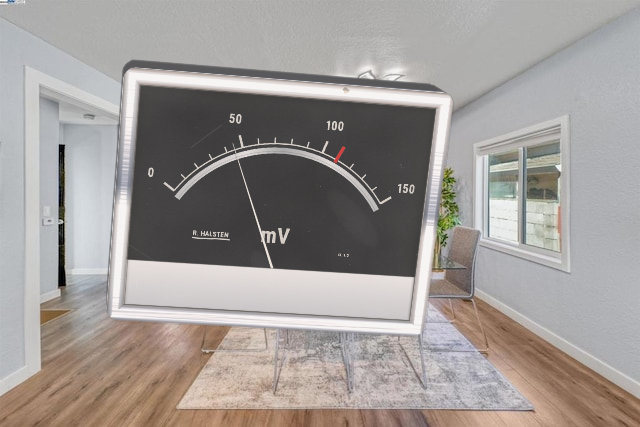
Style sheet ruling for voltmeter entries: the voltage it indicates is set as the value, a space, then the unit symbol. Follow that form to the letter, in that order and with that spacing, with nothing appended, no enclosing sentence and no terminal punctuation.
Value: 45 mV
